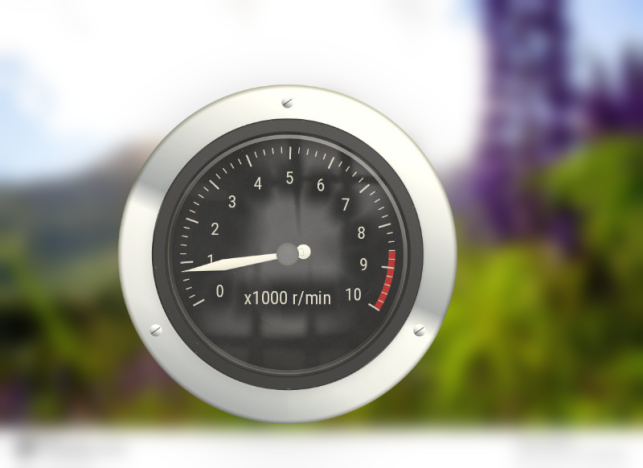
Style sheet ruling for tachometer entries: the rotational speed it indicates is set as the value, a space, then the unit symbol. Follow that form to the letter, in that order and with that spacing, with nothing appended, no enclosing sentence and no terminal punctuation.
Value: 800 rpm
